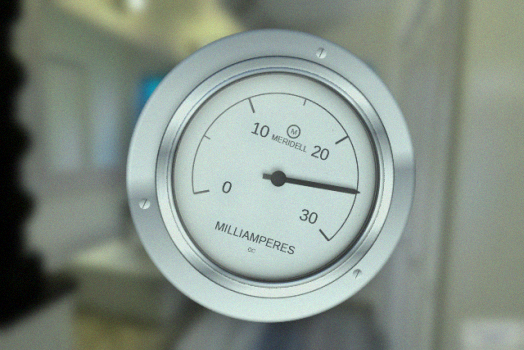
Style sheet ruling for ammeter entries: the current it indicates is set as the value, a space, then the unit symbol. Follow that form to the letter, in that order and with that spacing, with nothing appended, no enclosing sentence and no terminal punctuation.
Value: 25 mA
